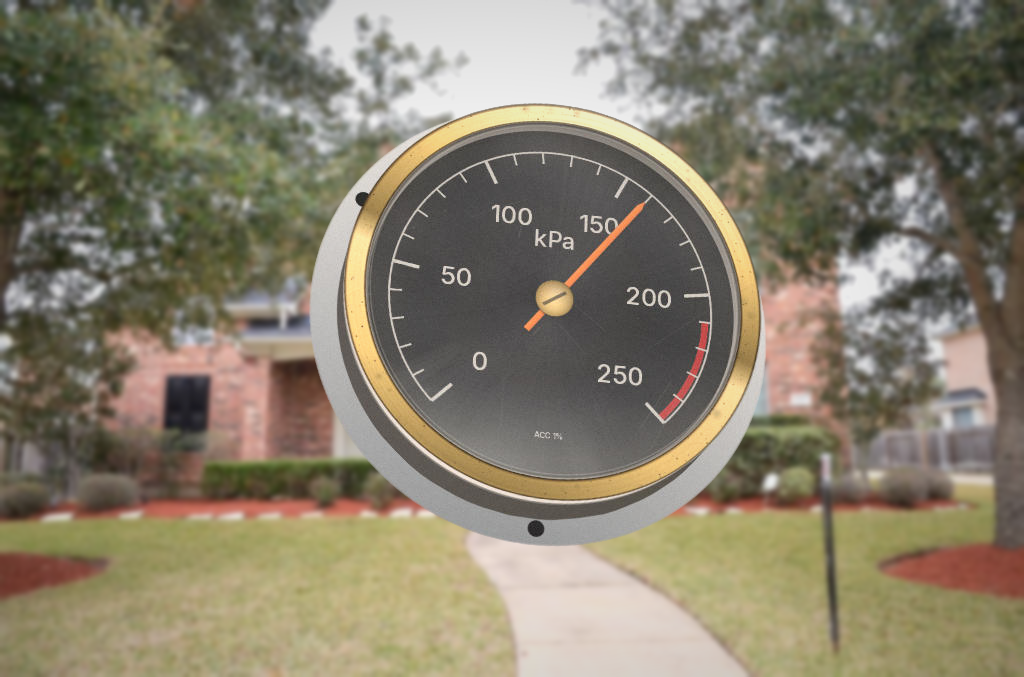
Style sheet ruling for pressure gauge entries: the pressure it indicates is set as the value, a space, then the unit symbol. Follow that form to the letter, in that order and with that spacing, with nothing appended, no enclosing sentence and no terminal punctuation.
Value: 160 kPa
